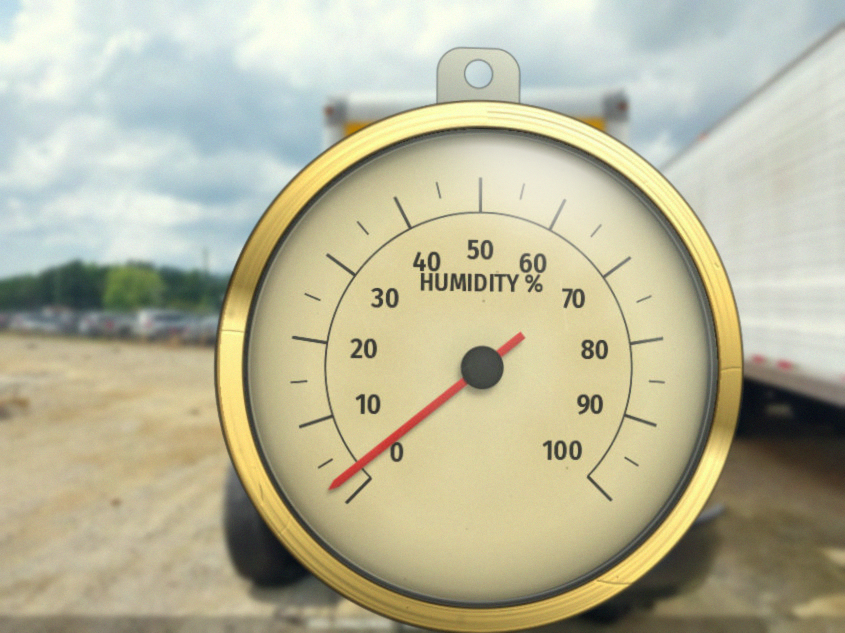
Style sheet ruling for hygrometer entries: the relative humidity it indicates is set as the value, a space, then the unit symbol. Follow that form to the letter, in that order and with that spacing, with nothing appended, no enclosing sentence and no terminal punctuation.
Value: 2.5 %
